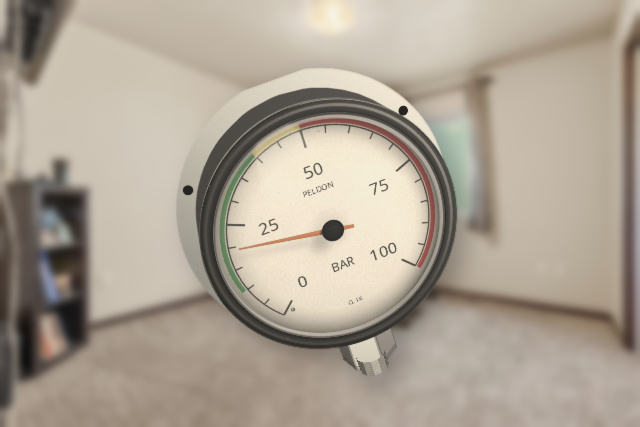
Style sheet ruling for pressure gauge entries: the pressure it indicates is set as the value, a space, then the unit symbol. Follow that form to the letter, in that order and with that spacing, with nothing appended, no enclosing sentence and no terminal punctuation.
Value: 20 bar
